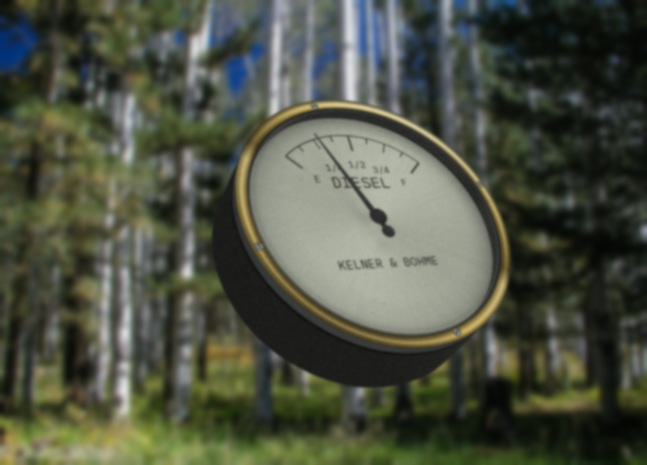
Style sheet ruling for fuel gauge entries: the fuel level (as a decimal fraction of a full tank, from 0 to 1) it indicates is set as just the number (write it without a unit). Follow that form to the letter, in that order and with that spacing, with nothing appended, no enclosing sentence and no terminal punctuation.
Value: 0.25
